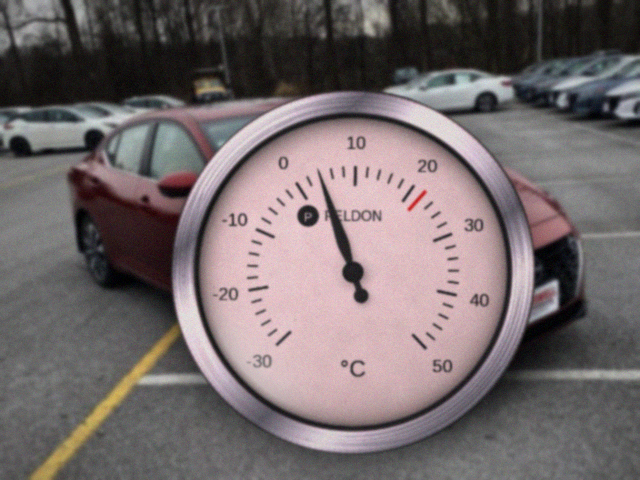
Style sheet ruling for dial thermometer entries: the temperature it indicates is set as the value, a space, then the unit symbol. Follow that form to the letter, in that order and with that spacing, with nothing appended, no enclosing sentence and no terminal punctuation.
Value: 4 °C
